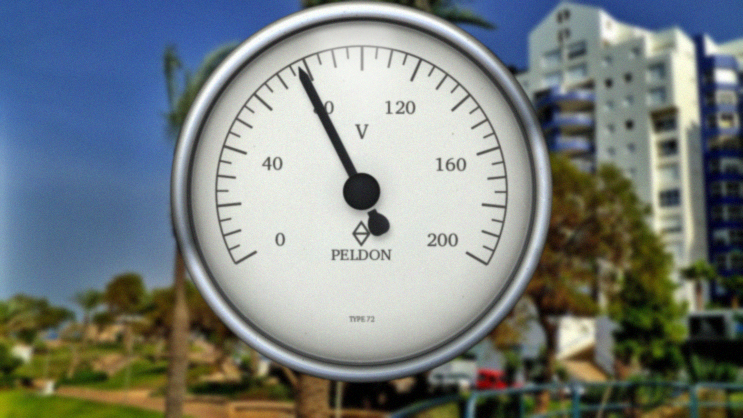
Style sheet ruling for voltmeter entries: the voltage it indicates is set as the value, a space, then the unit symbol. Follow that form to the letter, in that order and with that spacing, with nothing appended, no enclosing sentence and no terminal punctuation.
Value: 77.5 V
